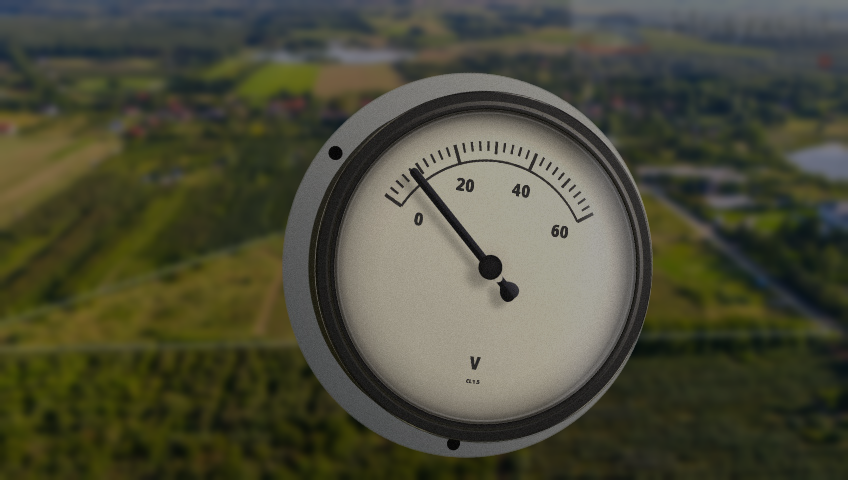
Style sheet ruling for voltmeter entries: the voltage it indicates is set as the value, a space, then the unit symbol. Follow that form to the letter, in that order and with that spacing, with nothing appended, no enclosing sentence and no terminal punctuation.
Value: 8 V
